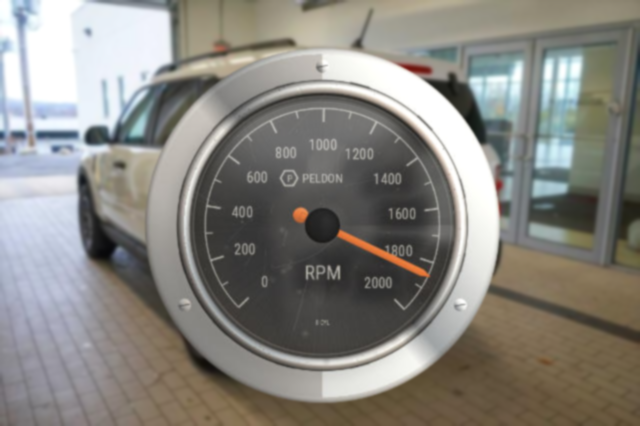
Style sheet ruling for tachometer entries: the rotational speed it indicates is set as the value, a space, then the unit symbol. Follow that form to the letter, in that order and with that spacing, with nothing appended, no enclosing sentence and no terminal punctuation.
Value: 1850 rpm
